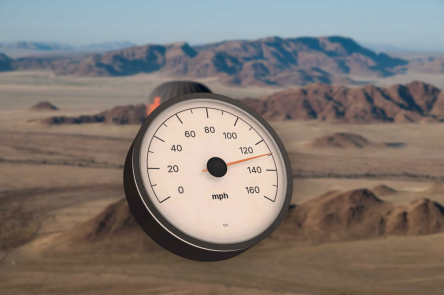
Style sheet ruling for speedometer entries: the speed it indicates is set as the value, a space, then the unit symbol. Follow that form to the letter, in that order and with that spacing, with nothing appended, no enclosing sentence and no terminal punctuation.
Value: 130 mph
